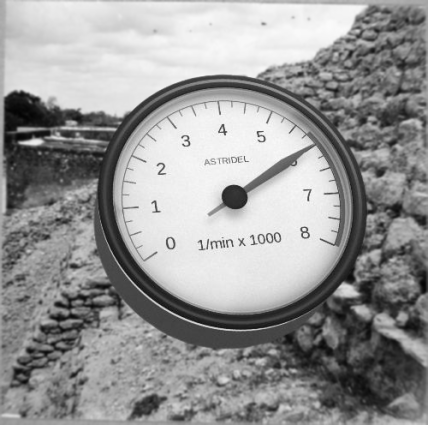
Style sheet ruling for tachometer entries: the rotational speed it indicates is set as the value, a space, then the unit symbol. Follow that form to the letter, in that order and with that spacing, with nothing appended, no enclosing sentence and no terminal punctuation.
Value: 6000 rpm
